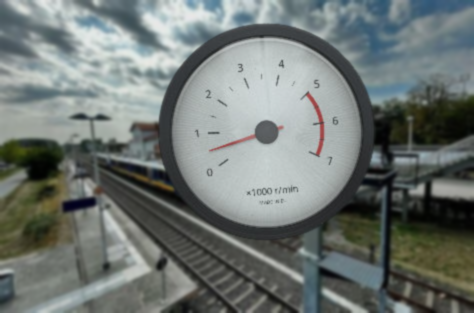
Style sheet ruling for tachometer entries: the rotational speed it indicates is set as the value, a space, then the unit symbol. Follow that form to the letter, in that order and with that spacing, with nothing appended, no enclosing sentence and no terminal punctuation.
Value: 500 rpm
